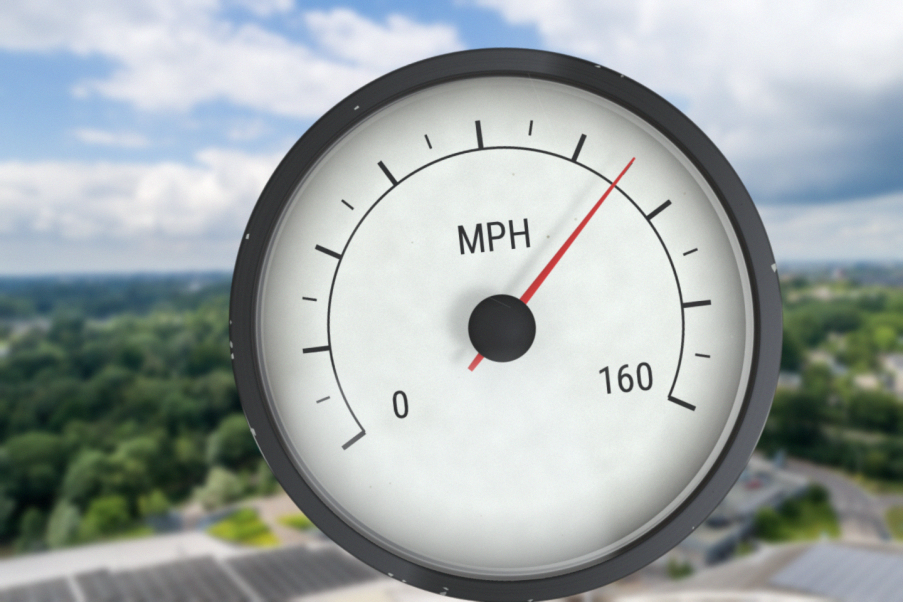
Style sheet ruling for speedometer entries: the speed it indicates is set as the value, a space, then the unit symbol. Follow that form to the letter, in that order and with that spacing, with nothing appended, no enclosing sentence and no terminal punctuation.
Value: 110 mph
